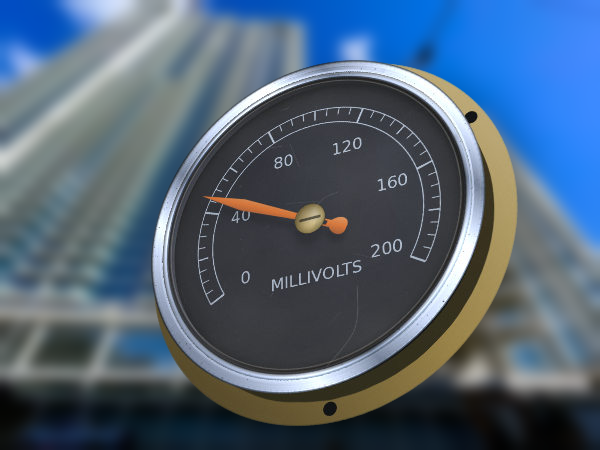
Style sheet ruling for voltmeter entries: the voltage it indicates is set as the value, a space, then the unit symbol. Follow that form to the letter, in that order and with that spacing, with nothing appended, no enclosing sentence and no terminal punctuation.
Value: 45 mV
